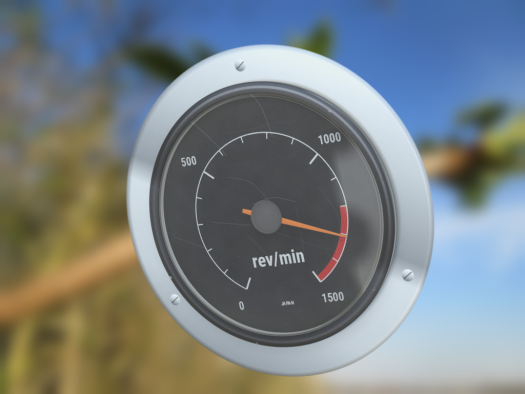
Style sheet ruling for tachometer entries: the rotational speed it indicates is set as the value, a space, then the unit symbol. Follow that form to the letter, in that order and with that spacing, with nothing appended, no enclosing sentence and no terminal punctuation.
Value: 1300 rpm
